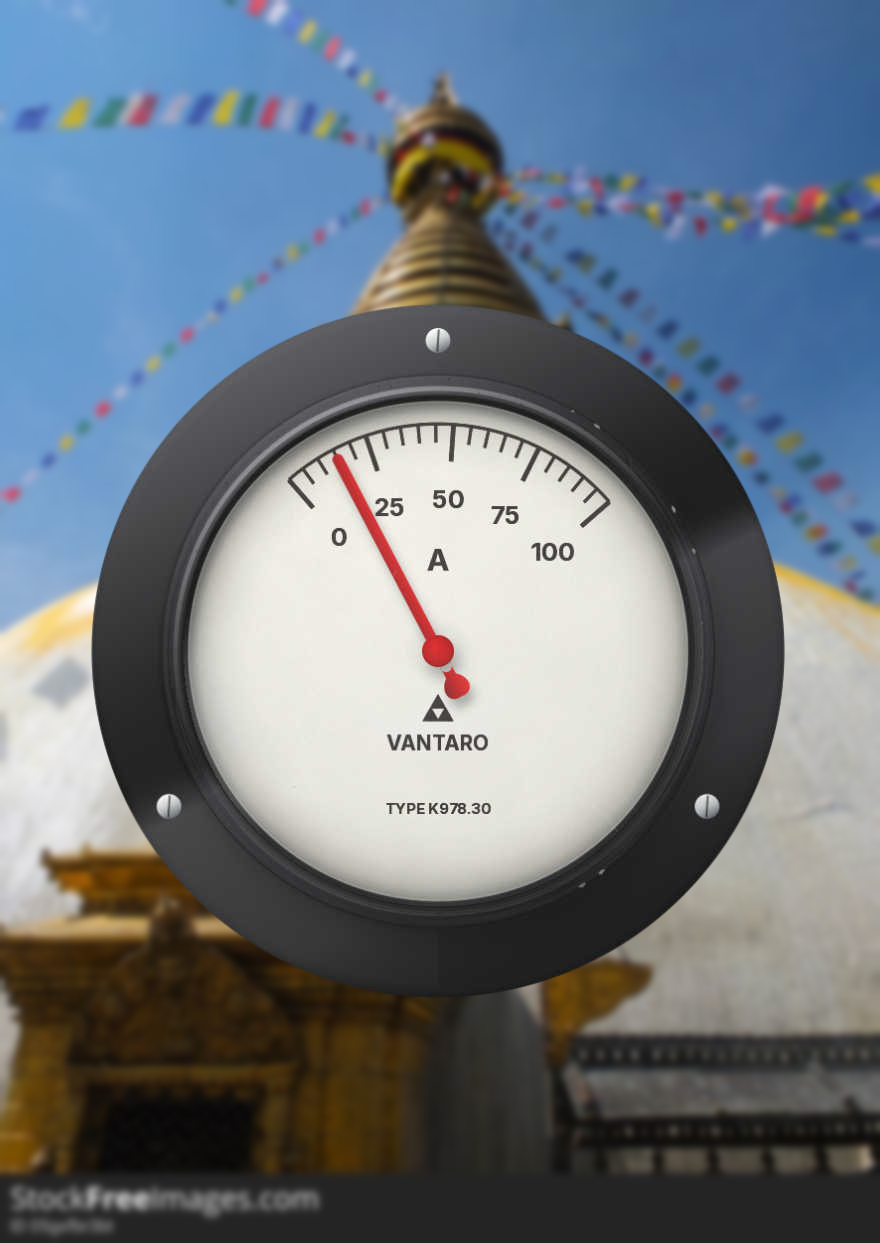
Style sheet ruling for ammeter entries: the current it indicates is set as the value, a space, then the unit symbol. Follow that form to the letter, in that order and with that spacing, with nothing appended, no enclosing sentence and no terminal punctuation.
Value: 15 A
